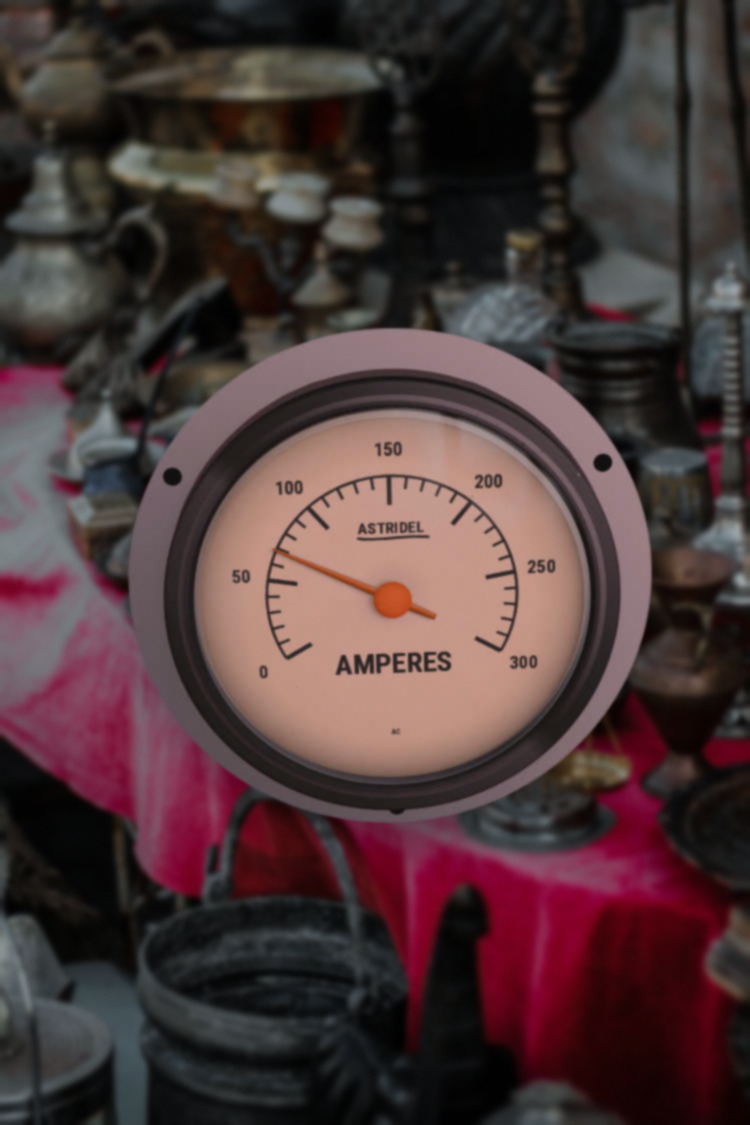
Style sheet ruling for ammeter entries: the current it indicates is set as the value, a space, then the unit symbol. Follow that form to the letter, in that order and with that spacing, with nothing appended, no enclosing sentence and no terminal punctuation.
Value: 70 A
